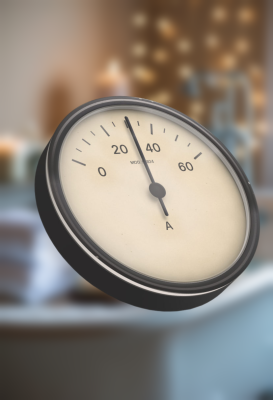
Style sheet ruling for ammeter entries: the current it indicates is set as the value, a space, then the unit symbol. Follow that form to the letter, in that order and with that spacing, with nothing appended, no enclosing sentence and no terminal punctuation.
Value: 30 A
